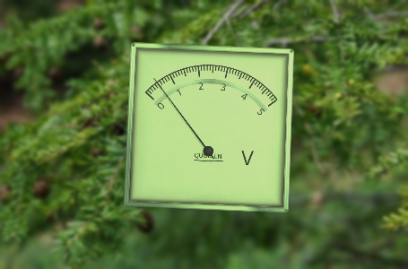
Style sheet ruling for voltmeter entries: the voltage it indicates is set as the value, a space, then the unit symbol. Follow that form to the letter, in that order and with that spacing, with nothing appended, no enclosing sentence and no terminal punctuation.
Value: 0.5 V
